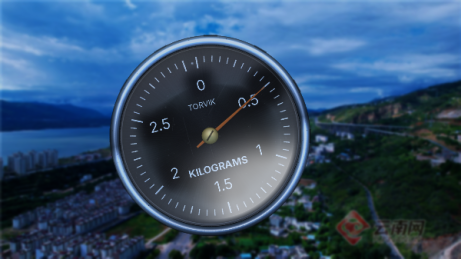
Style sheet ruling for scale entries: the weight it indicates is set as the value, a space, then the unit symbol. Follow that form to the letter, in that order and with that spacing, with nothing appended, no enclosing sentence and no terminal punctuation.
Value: 0.5 kg
